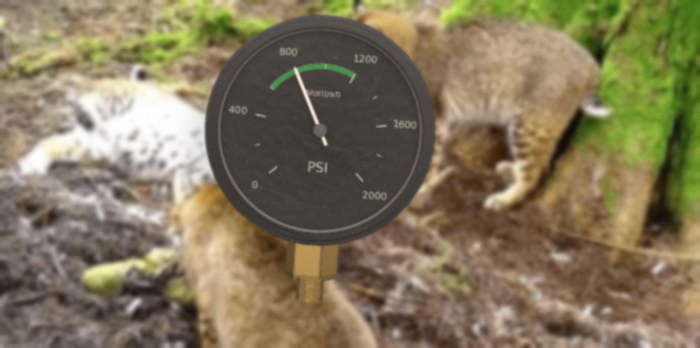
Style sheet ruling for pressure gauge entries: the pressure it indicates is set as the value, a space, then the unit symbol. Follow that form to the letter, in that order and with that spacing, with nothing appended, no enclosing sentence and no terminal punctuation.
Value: 800 psi
